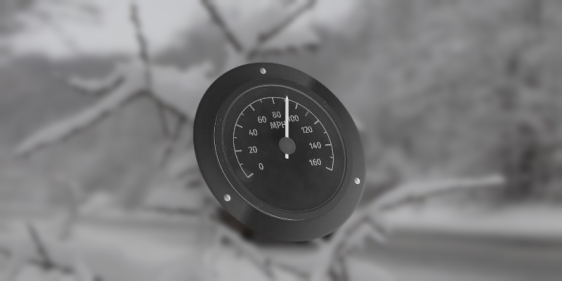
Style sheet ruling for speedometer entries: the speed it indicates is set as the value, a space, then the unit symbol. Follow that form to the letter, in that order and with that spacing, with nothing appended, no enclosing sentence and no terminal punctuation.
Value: 90 mph
